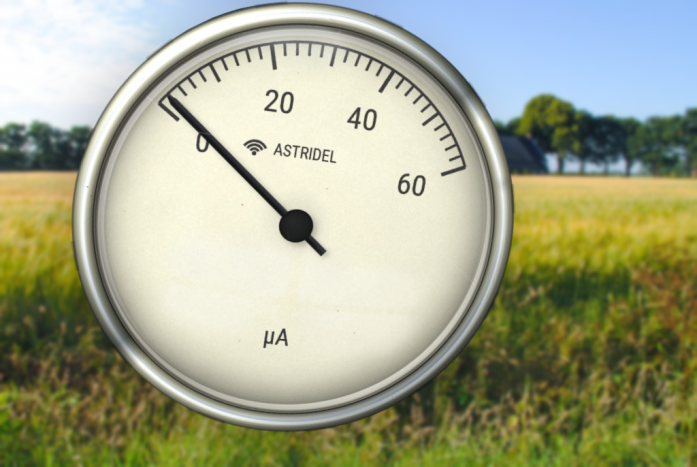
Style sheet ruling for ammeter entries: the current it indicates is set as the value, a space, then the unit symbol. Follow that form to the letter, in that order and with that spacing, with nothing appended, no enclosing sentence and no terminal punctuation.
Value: 2 µA
